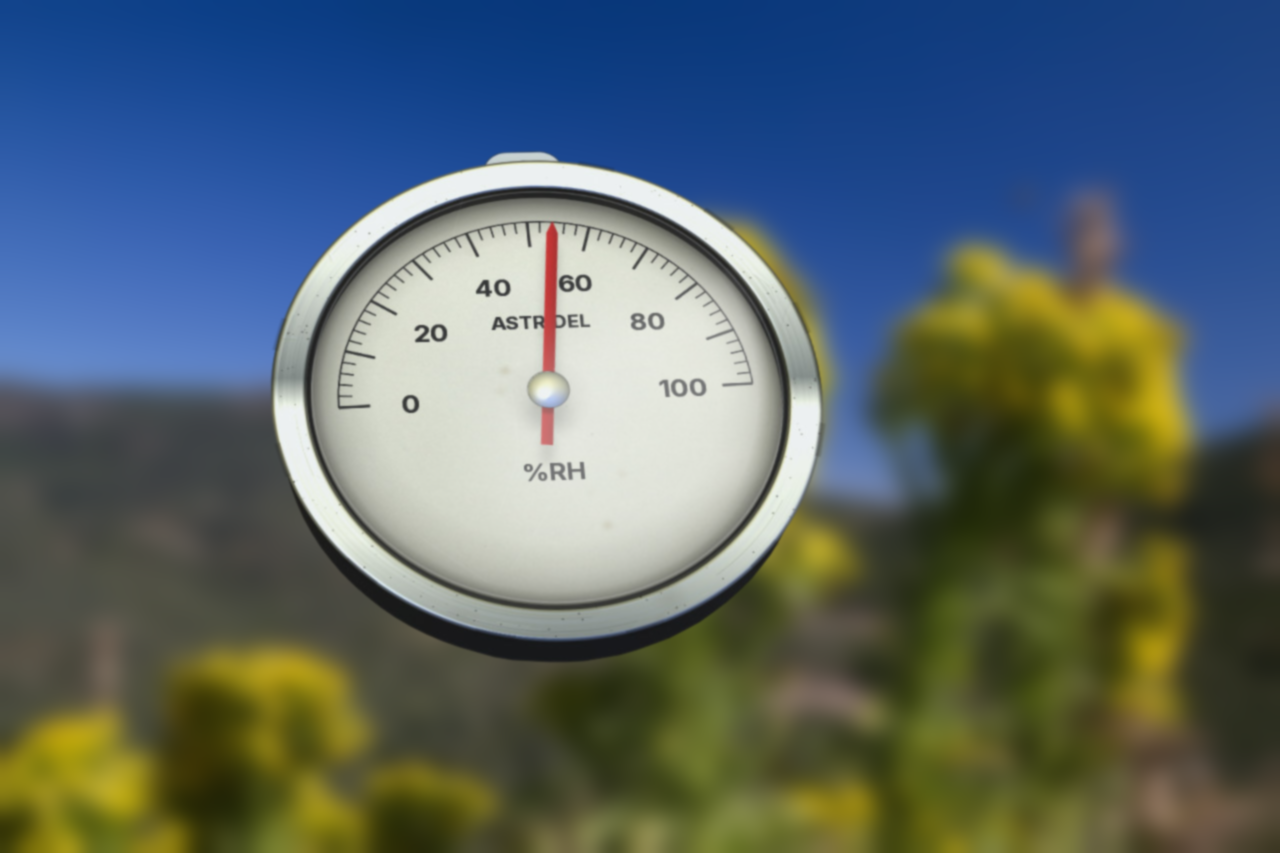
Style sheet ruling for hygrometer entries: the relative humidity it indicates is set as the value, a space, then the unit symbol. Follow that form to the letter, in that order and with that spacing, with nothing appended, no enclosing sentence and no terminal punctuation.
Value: 54 %
